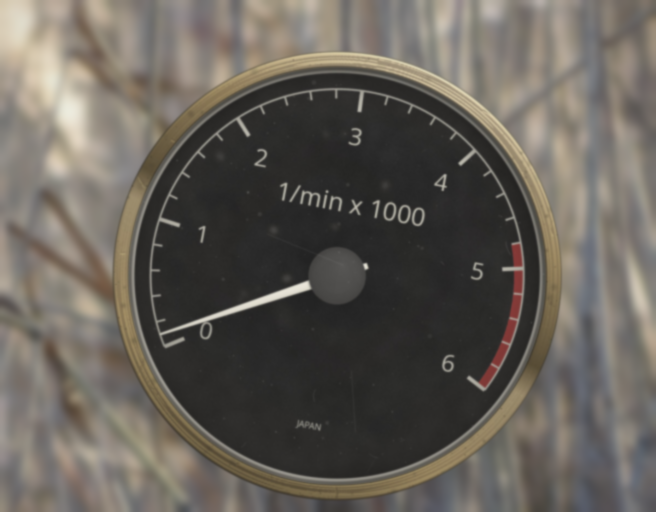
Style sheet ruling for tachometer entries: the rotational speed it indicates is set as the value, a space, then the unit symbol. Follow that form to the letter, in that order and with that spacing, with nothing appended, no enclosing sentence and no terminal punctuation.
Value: 100 rpm
